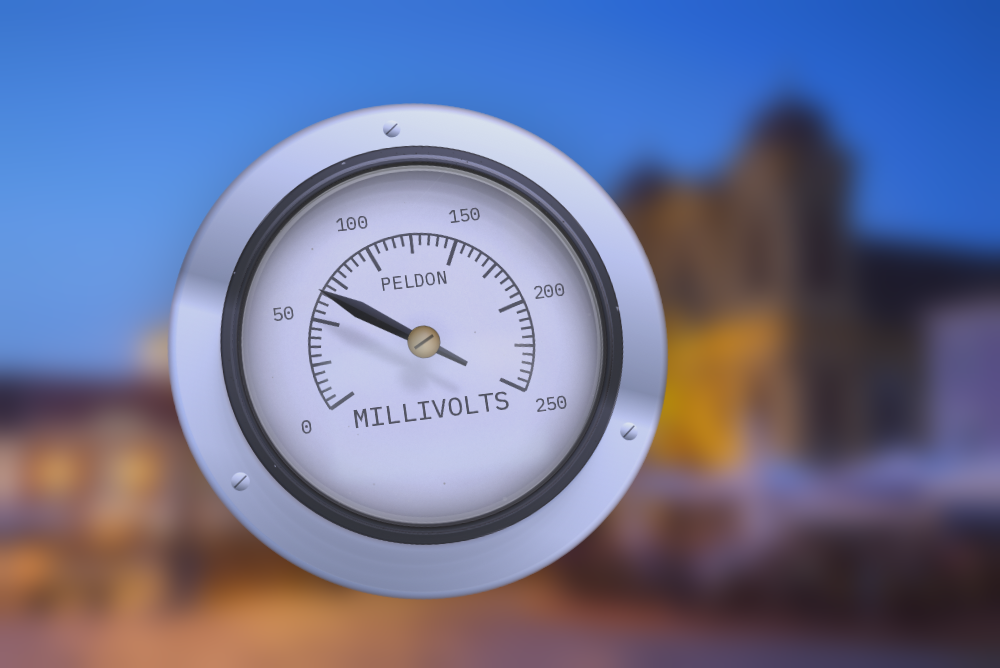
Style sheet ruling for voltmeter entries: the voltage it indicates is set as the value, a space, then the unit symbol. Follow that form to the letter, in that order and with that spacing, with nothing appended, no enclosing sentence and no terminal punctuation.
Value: 65 mV
